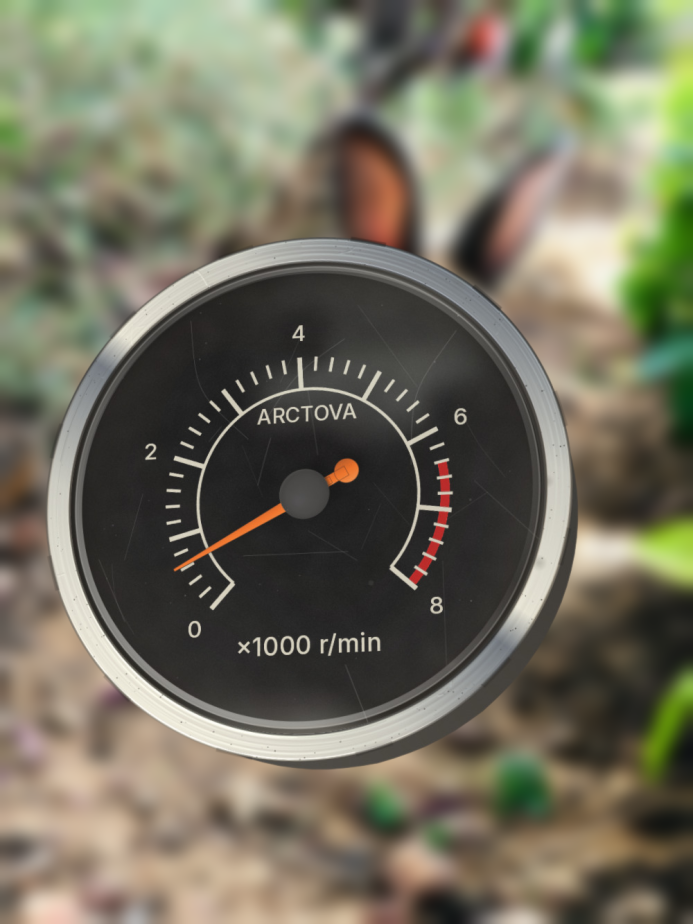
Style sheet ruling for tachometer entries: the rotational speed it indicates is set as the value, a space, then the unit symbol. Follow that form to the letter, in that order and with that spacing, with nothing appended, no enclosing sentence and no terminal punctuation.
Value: 600 rpm
